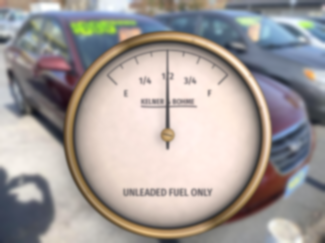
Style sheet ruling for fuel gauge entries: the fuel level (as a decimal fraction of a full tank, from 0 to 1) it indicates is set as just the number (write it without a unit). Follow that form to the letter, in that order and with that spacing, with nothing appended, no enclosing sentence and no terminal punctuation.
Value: 0.5
